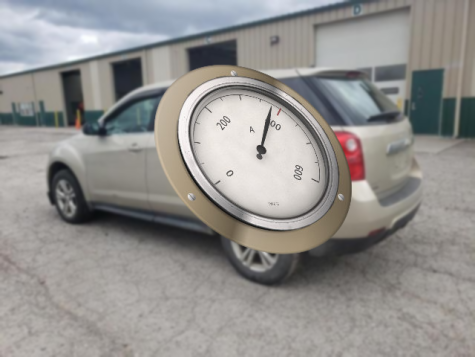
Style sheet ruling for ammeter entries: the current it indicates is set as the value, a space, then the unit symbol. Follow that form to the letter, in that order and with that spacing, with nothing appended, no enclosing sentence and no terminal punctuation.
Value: 375 A
